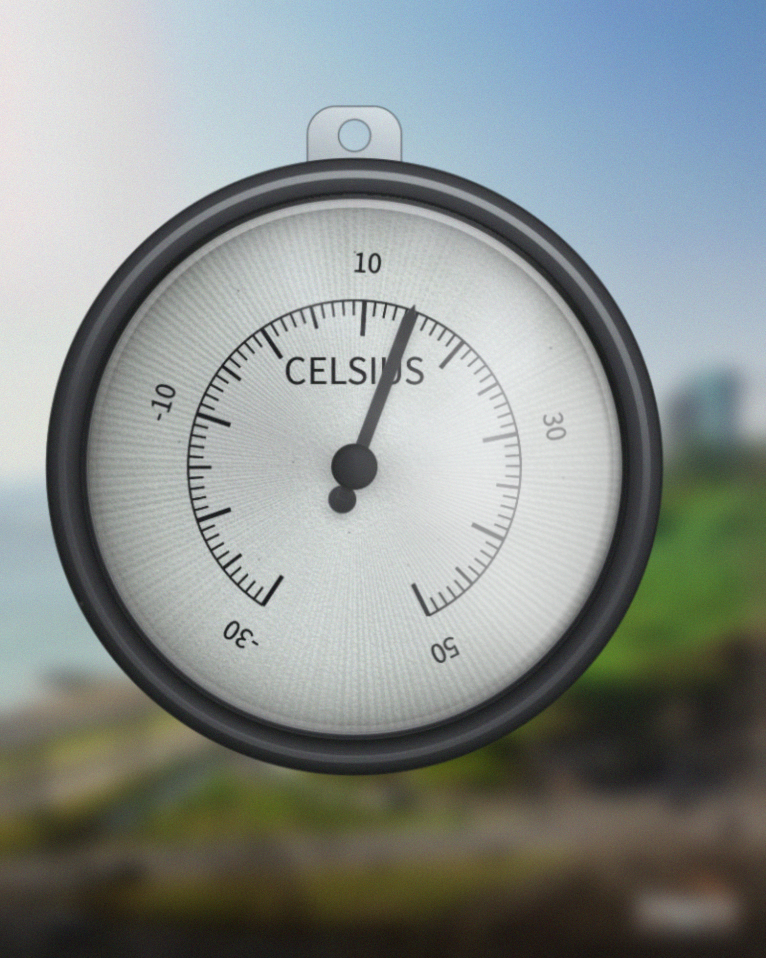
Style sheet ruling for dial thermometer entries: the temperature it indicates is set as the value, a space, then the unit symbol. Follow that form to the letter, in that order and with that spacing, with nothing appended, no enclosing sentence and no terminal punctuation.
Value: 14.5 °C
